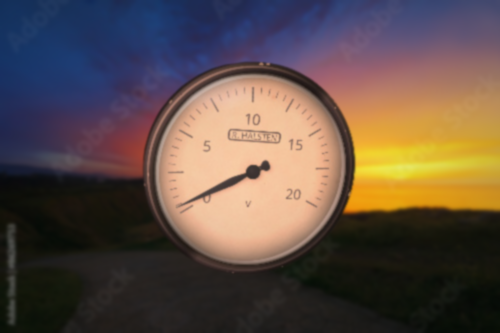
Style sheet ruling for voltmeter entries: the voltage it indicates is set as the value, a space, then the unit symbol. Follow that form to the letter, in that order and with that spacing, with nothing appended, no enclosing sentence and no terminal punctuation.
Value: 0.5 V
